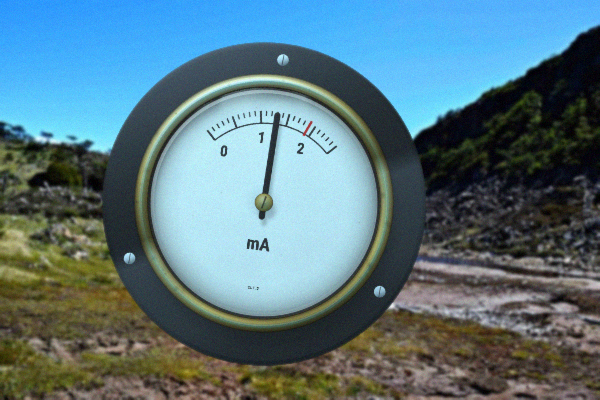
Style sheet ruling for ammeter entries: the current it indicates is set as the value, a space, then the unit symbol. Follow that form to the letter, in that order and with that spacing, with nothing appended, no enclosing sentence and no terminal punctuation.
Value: 1.3 mA
